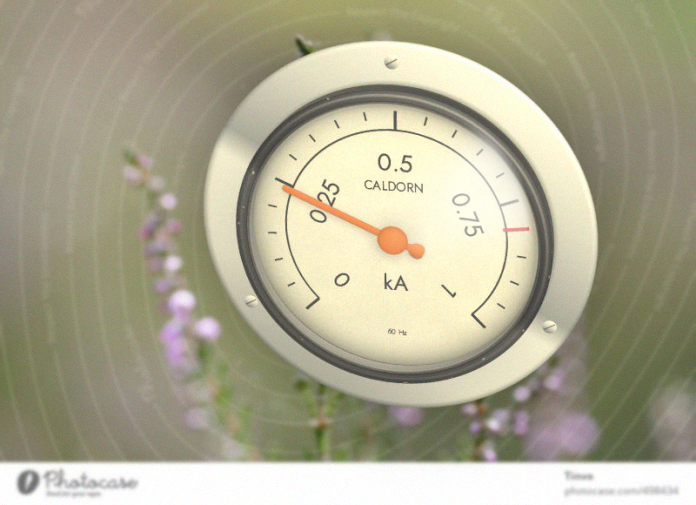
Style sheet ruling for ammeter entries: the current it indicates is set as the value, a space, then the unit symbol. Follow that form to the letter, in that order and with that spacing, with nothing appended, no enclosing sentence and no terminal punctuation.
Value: 0.25 kA
